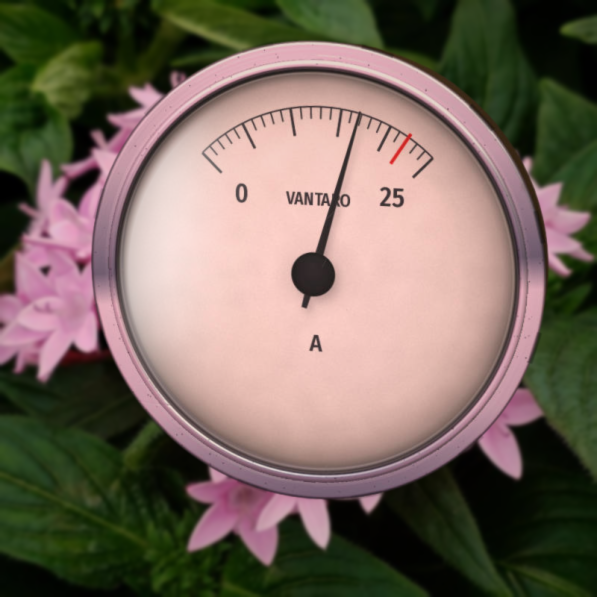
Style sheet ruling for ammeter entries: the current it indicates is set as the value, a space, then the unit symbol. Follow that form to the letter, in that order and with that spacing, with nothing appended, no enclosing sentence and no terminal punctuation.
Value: 17 A
